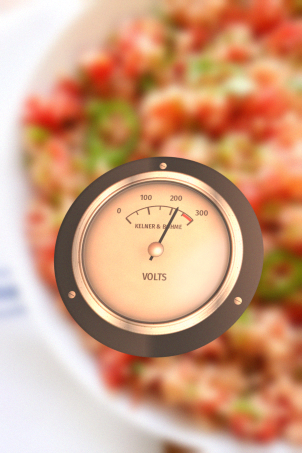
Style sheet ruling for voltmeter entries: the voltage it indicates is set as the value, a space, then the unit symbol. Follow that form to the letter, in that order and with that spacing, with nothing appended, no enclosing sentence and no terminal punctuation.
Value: 225 V
